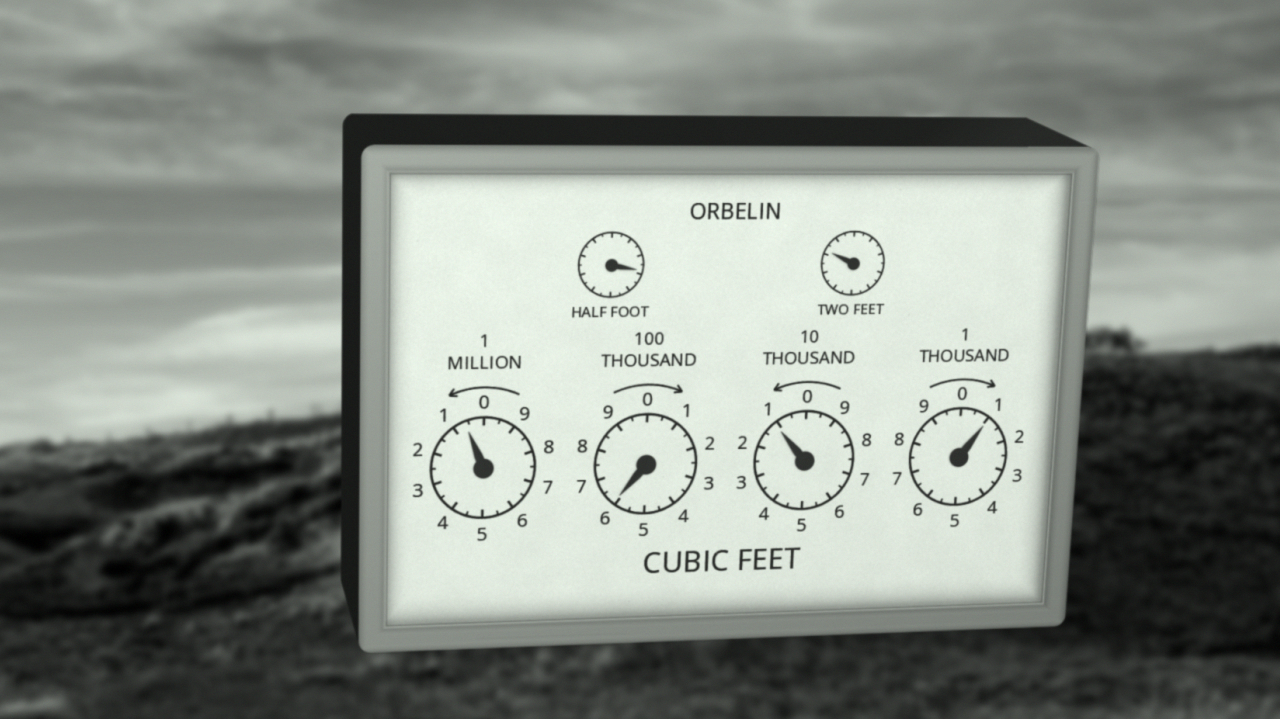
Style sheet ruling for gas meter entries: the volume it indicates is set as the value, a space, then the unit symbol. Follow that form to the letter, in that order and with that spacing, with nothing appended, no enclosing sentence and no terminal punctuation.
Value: 61100 ft³
